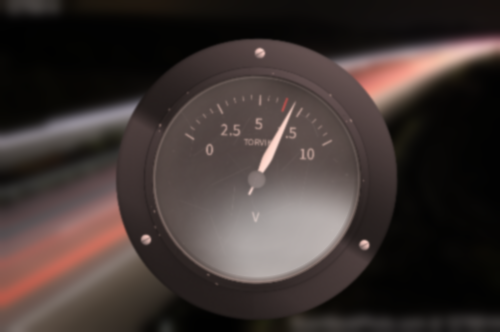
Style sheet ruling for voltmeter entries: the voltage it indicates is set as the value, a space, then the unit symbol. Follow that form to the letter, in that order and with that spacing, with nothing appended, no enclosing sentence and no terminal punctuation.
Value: 7 V
